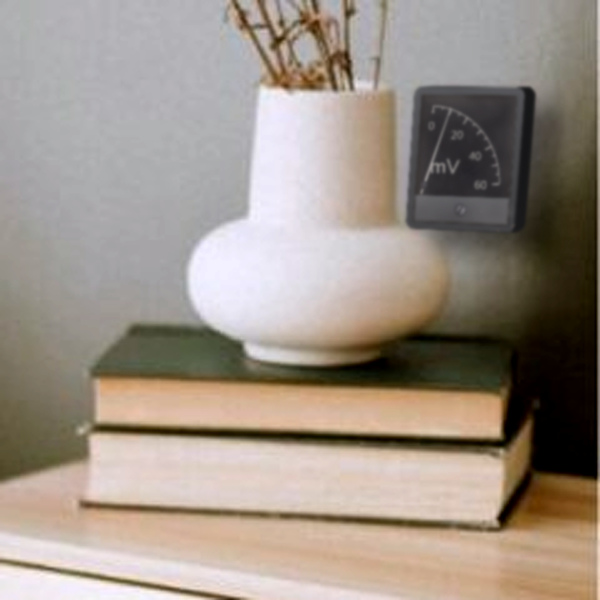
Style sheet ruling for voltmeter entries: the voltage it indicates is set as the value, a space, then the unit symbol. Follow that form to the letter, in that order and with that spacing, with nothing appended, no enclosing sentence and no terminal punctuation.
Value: 10 mV
